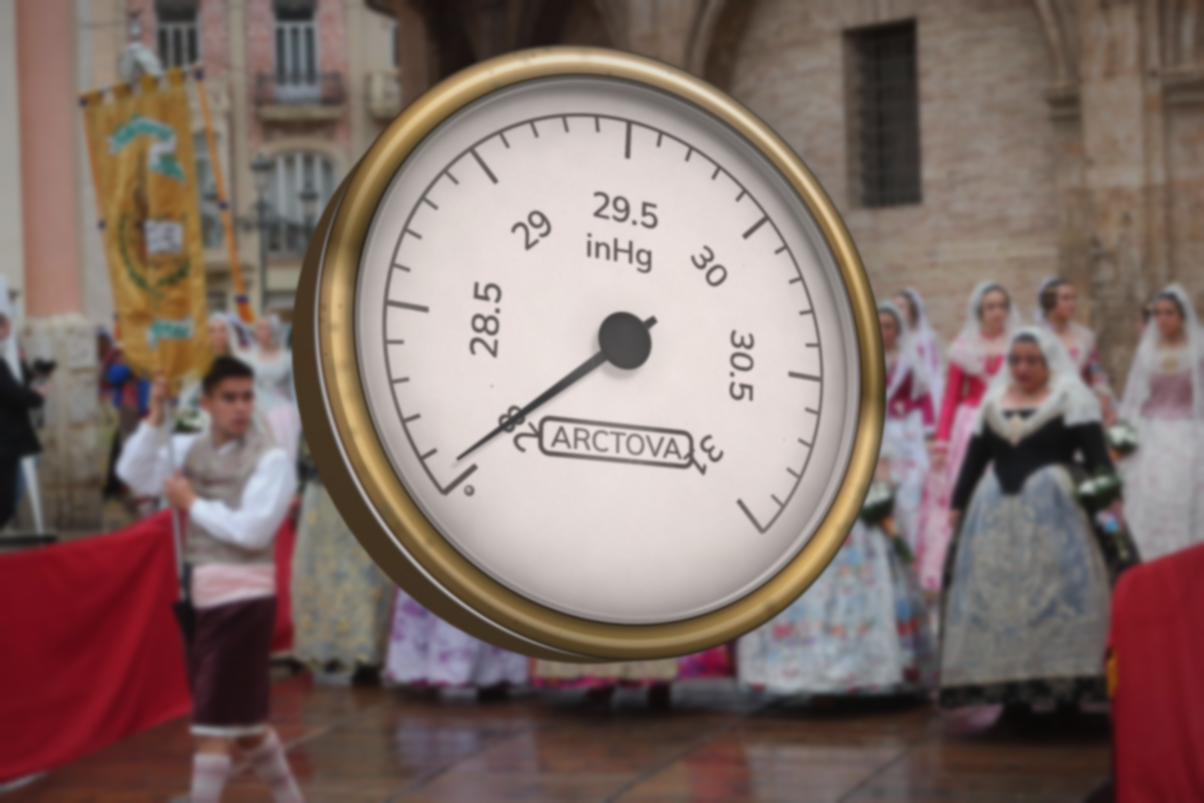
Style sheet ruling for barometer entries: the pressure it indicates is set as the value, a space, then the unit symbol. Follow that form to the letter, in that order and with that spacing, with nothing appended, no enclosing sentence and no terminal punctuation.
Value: 28.05 inHg
